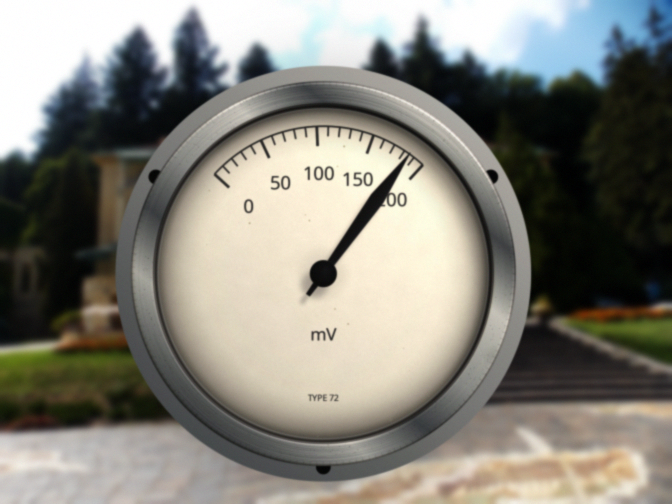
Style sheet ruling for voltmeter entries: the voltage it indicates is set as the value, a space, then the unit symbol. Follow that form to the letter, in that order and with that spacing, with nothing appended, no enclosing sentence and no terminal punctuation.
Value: 185 mV
